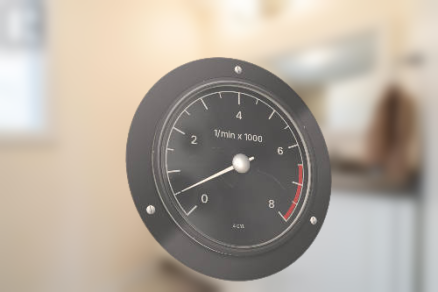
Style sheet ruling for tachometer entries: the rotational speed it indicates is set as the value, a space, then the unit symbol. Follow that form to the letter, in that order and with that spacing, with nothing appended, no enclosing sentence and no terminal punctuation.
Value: 500 rpm
